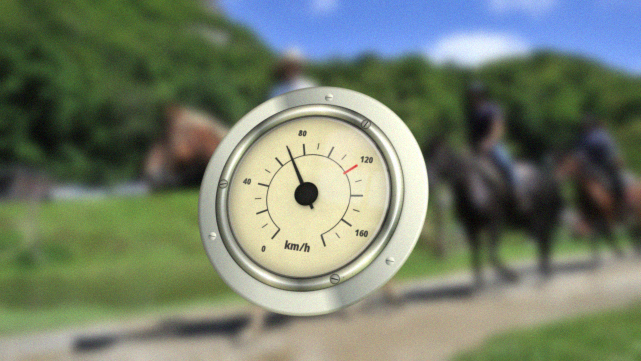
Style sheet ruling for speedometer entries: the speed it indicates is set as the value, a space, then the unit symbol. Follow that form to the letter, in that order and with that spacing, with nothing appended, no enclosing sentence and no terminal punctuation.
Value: 70 km/h
